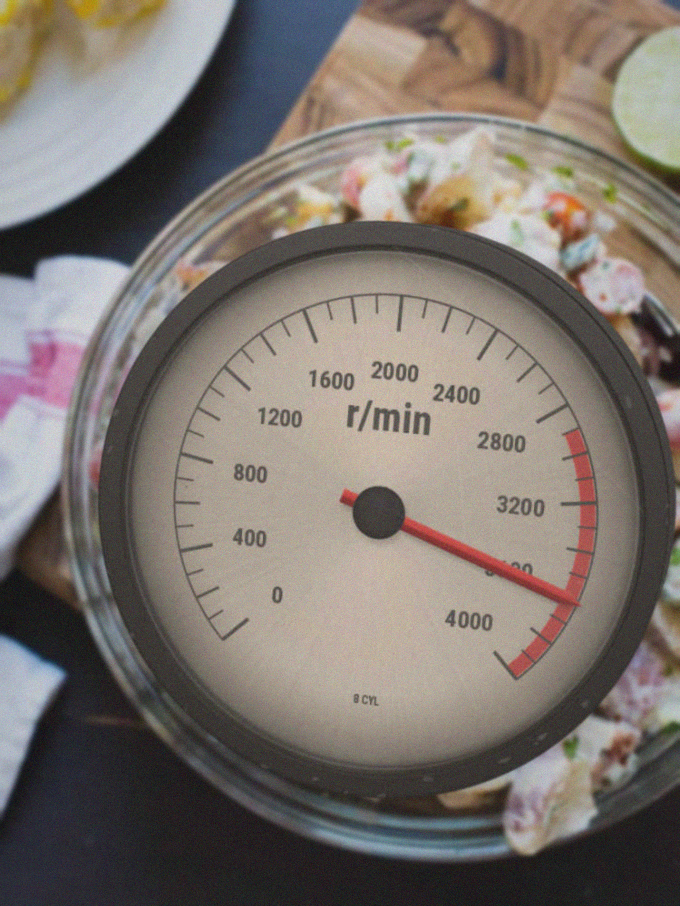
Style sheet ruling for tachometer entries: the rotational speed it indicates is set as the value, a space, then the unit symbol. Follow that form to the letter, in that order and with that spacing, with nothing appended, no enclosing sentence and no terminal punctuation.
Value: 3600 rpm
